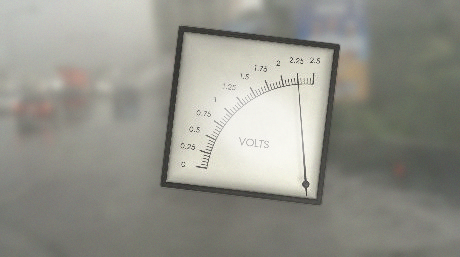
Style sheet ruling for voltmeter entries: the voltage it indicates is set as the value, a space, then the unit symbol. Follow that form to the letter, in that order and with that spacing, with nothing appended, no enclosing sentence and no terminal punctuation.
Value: 2.25 V
